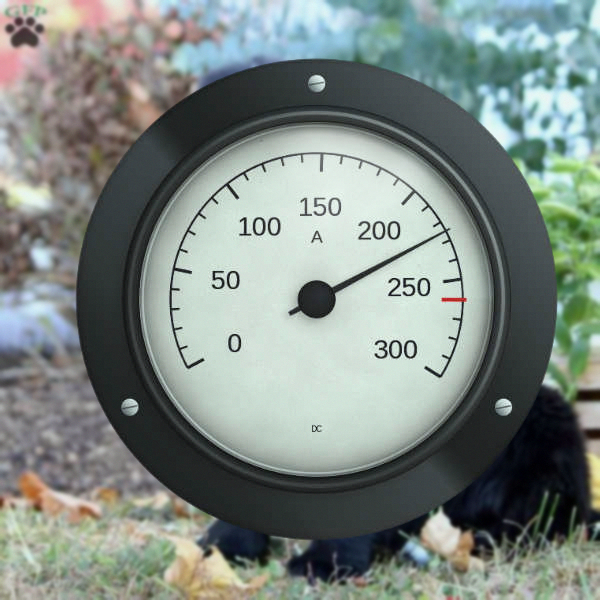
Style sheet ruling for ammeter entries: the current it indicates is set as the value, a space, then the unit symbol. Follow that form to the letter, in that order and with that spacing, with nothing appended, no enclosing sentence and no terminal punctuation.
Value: 225 A
